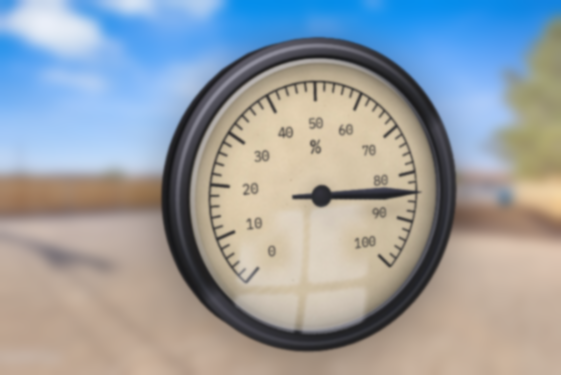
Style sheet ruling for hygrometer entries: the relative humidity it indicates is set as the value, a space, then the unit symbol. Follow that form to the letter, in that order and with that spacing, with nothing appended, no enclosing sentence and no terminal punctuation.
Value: 84 %
